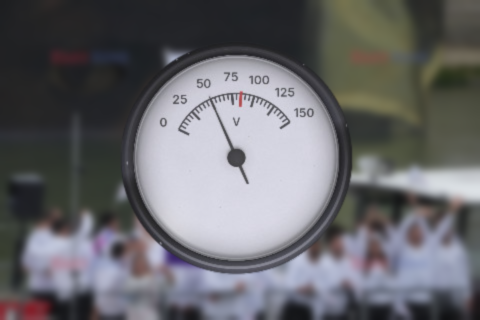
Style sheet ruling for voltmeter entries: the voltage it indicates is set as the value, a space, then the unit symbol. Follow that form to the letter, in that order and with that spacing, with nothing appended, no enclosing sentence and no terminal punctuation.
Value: 50 V
